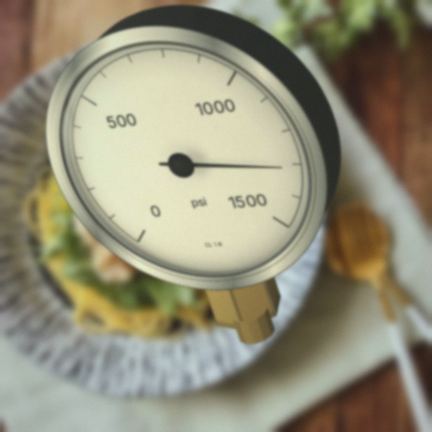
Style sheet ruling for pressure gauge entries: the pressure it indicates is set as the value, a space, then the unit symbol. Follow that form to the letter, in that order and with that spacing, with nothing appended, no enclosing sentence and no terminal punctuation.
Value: 1300 psi
